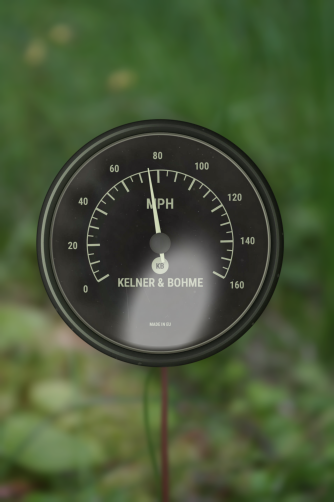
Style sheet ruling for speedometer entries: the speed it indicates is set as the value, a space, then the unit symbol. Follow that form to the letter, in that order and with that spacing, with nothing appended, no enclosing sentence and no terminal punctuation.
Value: 75 mph
